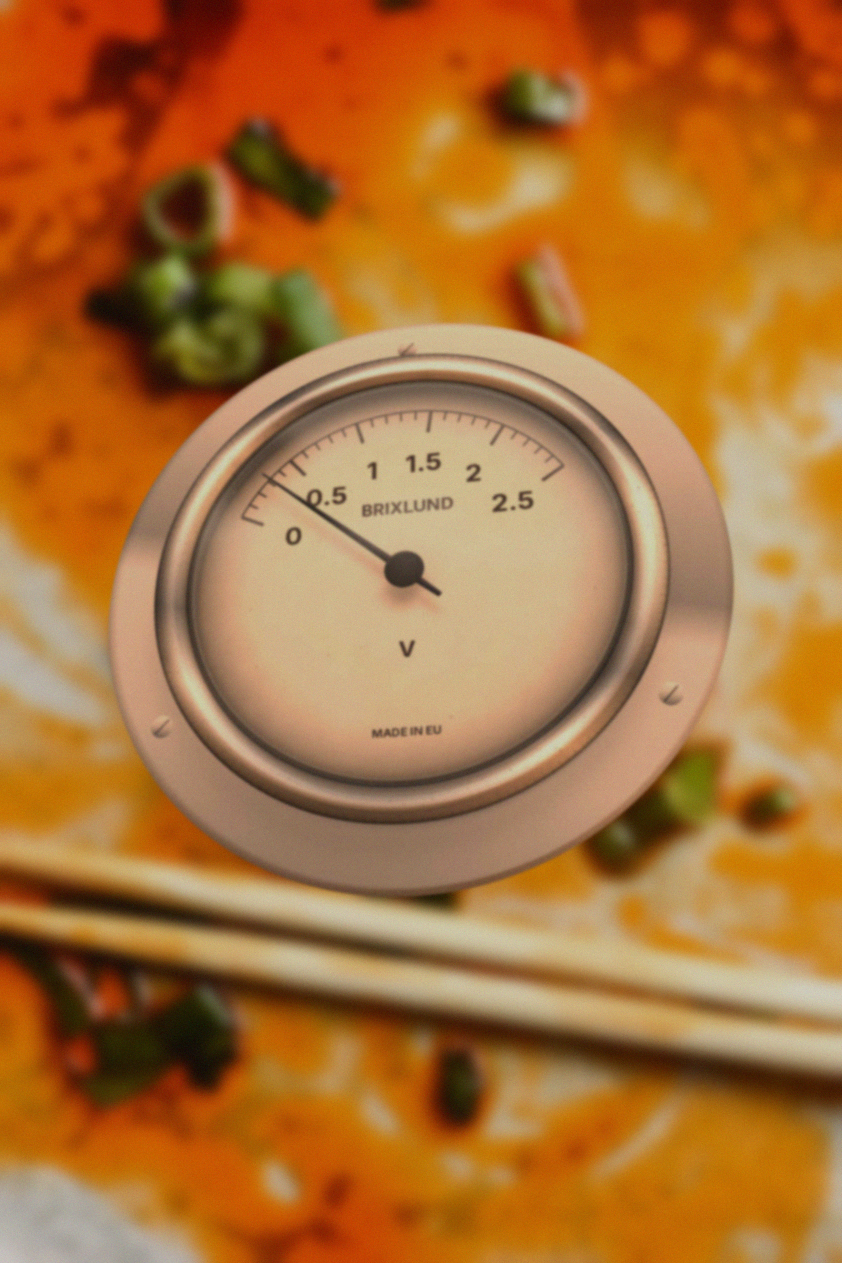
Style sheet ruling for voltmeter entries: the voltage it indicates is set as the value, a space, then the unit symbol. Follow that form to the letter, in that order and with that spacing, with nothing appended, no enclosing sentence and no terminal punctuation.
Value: 0.3 V
